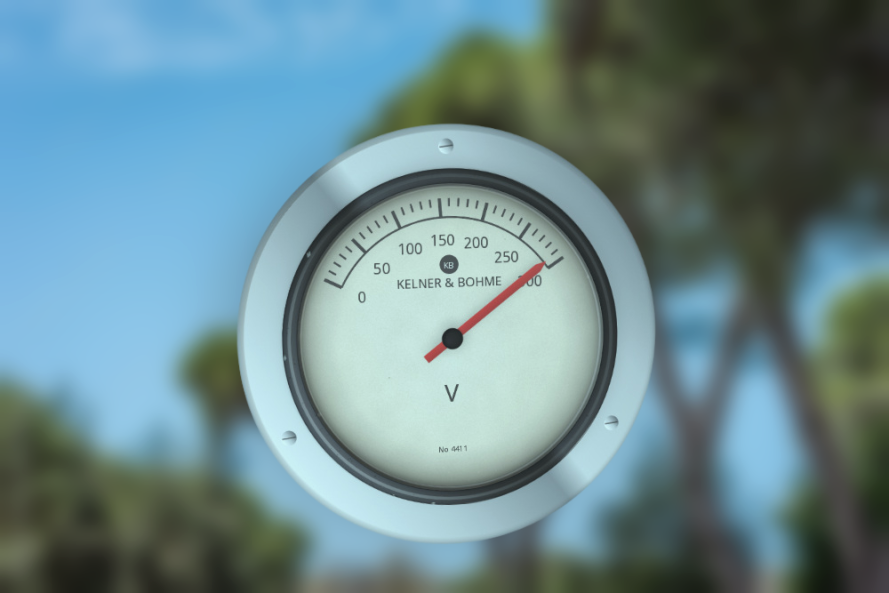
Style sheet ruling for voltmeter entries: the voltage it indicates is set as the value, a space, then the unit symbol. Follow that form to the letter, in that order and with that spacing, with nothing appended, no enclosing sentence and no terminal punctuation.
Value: 290 V
